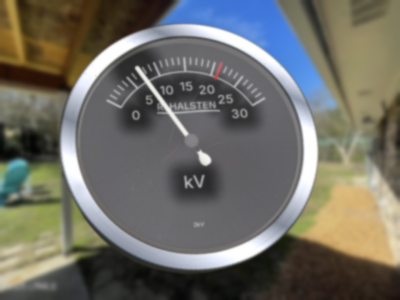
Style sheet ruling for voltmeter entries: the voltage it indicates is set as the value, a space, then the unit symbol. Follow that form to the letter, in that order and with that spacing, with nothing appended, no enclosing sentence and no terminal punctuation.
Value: 7 kV
